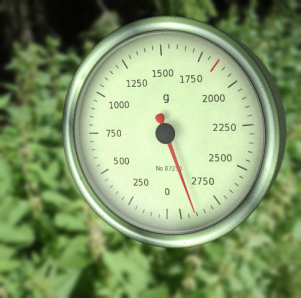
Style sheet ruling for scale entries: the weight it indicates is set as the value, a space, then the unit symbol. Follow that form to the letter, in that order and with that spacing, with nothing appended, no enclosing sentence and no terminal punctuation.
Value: 2900 g
